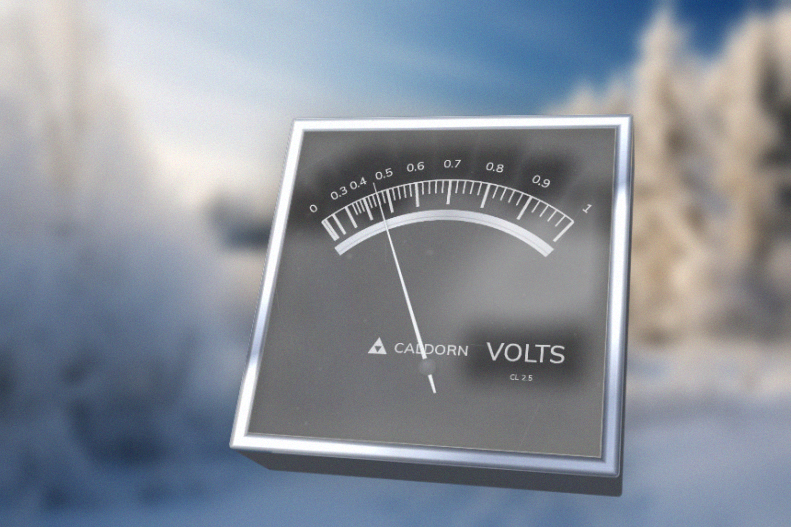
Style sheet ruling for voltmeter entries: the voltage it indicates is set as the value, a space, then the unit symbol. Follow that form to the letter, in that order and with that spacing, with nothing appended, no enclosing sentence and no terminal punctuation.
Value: 0.46 V
